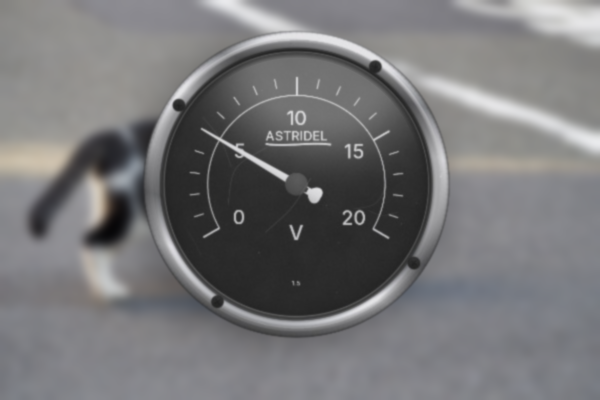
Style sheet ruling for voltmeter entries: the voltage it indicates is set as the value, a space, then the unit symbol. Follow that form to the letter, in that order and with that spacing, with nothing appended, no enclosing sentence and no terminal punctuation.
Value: 5 V
